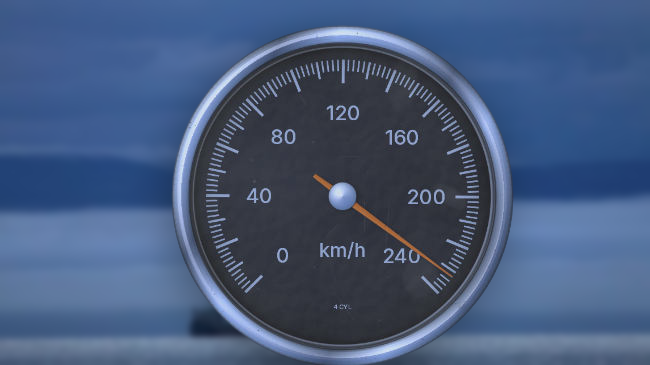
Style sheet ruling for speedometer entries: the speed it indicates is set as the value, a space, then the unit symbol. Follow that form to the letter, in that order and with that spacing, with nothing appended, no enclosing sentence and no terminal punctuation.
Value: 232 km/h
